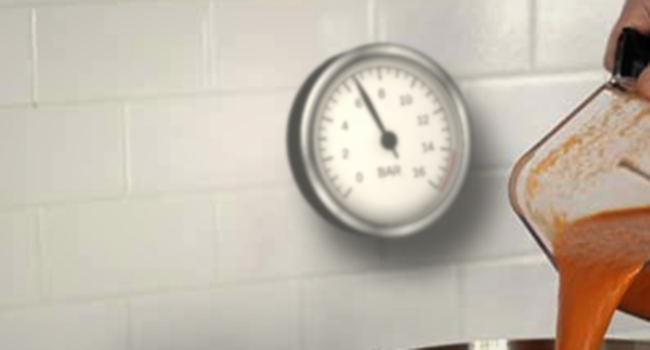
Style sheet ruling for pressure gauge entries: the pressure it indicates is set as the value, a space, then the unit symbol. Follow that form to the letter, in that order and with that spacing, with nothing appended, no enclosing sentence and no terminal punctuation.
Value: 6.5 bar
